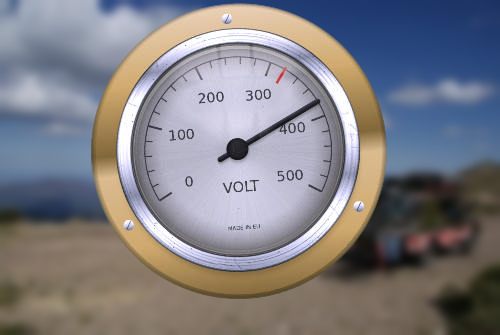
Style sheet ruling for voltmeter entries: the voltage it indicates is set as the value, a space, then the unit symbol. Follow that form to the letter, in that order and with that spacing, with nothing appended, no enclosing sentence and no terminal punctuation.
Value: 380 V
